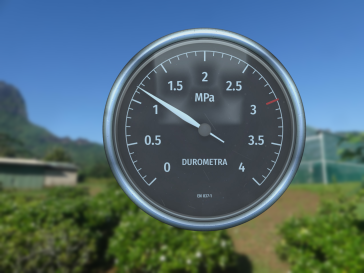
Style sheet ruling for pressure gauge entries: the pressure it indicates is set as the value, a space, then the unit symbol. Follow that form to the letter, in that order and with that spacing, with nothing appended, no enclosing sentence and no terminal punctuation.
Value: 1.15 MPa
